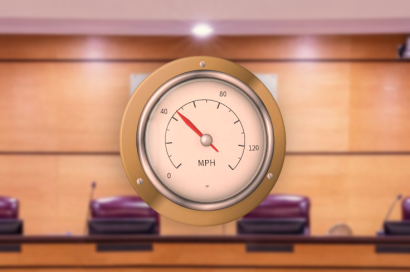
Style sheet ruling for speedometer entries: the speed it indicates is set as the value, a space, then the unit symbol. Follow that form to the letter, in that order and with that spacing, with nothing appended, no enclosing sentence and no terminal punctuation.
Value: 45 mph
